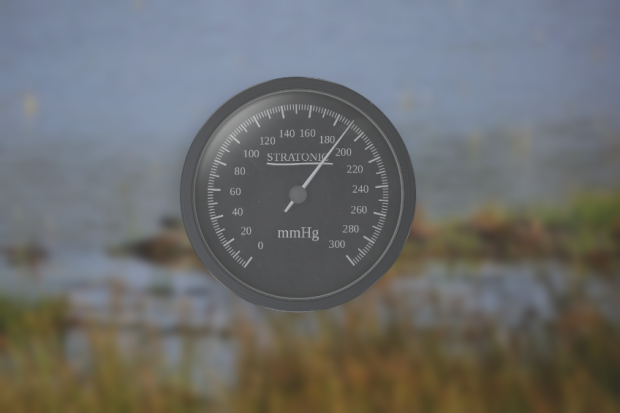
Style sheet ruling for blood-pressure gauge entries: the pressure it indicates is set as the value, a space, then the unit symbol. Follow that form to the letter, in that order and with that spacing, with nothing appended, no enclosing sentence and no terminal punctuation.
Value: 190 mmHg
